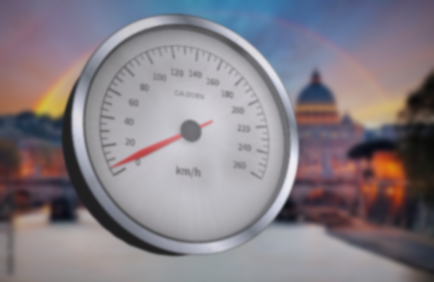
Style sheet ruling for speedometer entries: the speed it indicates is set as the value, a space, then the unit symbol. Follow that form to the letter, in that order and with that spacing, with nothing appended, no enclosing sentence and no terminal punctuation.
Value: 5 km/h
